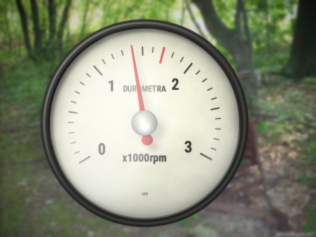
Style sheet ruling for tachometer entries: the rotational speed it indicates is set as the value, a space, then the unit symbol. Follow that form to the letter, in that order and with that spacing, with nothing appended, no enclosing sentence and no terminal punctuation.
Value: 1400 rpm
